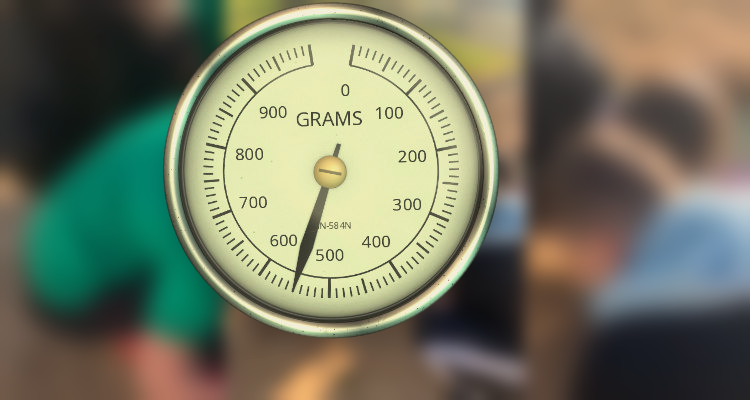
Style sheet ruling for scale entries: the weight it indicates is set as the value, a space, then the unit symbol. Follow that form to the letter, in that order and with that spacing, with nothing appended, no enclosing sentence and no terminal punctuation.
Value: 550 g
